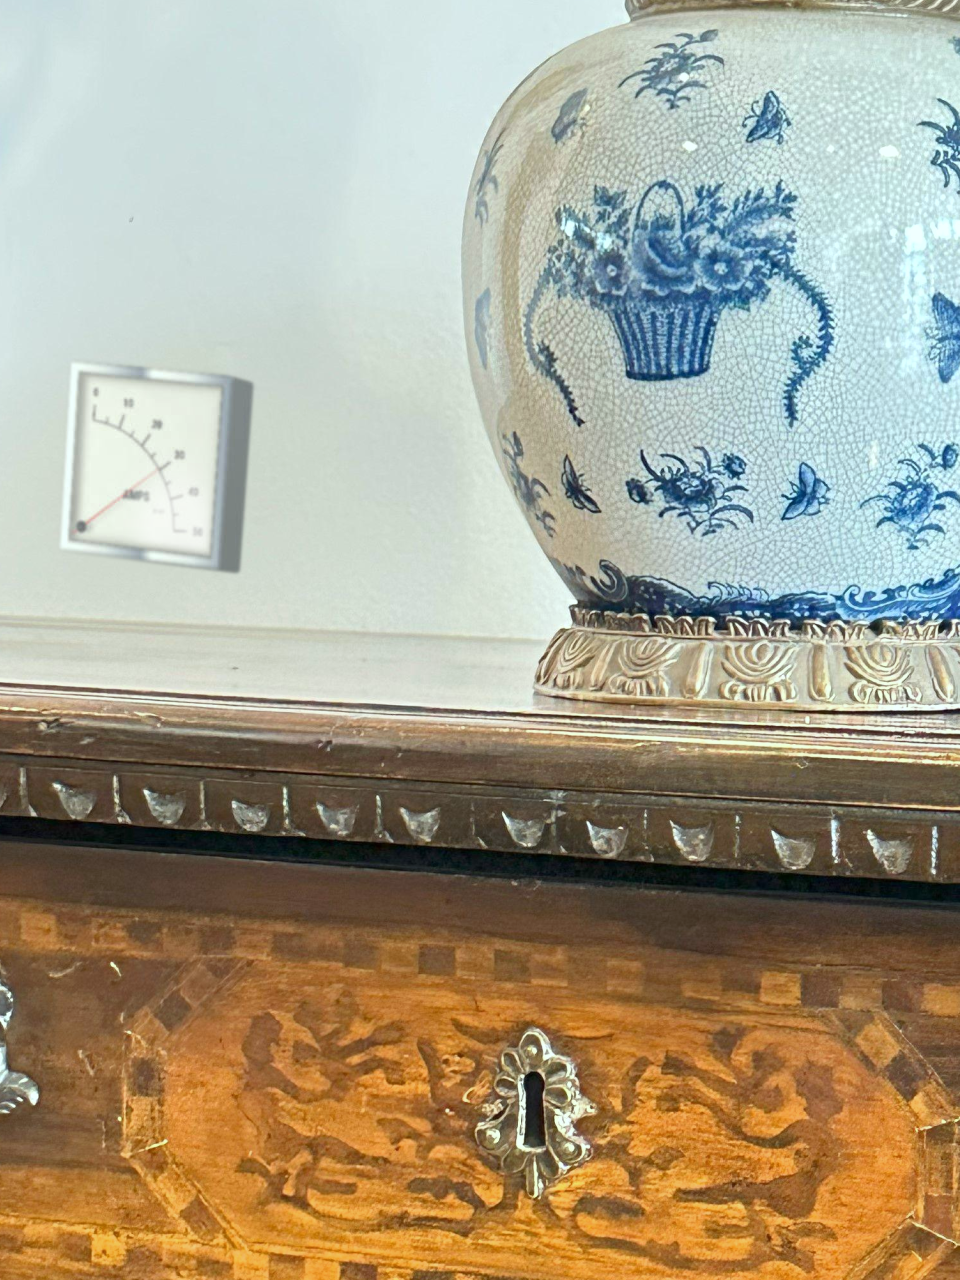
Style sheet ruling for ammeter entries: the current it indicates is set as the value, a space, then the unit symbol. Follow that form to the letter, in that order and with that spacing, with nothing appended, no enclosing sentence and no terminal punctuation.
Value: 30 A
